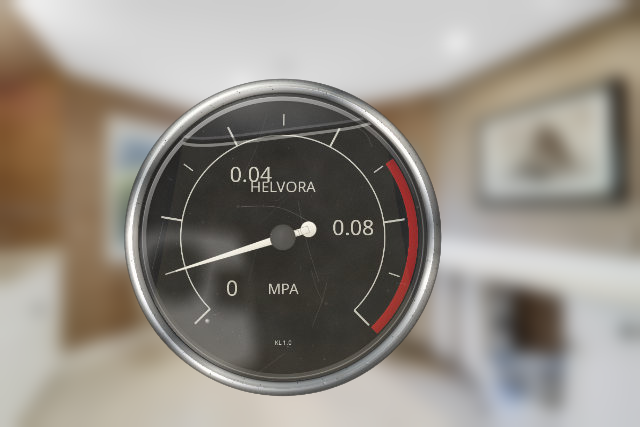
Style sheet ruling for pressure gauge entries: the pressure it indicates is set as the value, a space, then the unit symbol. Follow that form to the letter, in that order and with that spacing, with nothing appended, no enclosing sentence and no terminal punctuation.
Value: 0.01 MPa
